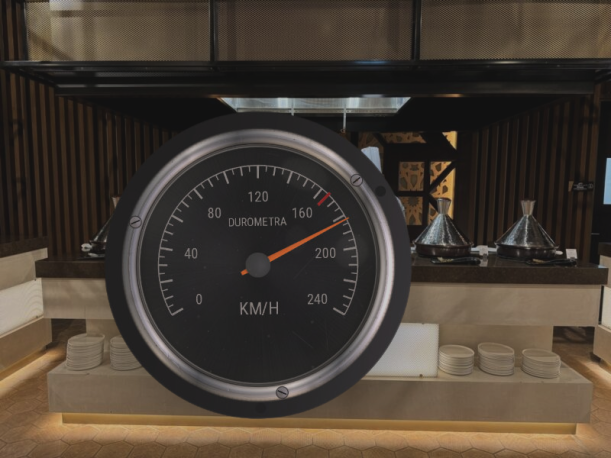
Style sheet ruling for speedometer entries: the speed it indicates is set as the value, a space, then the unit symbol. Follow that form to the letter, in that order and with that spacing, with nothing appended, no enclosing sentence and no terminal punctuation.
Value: 182.5 km/h
